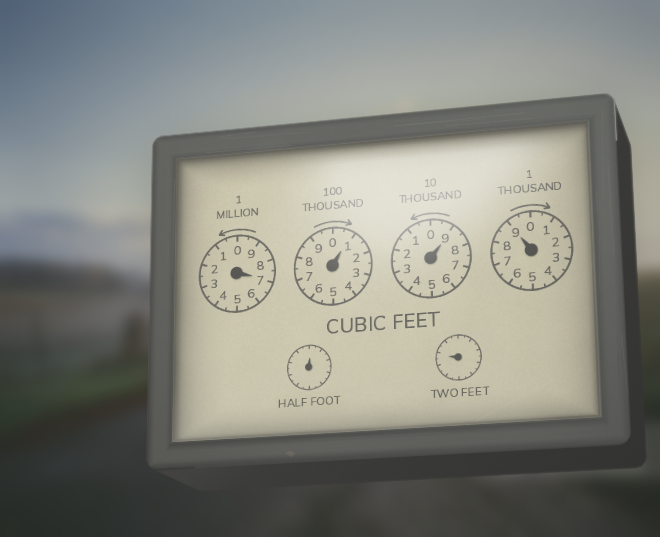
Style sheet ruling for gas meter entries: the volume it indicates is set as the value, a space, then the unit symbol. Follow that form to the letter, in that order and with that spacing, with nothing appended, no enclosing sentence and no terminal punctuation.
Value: 708900 ft³
